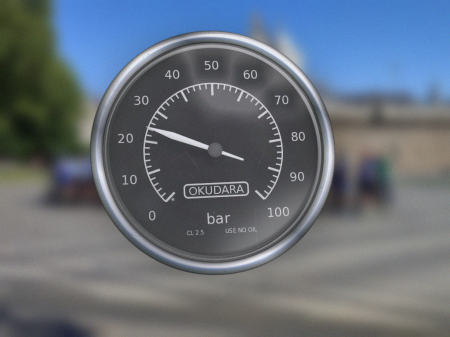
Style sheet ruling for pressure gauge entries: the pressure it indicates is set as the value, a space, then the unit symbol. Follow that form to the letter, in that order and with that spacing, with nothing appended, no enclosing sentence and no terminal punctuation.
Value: 24 bar
